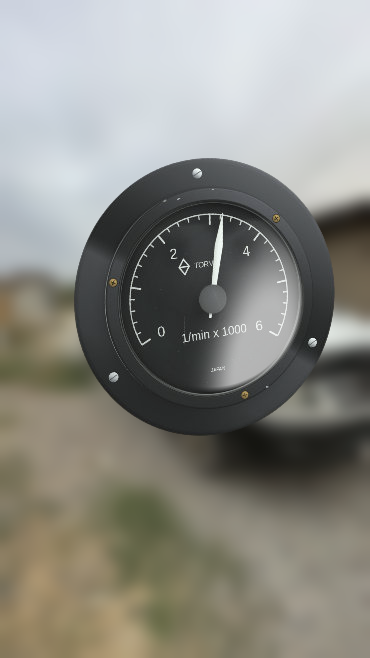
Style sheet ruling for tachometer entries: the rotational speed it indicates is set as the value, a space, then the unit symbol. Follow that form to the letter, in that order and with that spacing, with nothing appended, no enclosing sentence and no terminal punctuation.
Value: 3200 rpm
